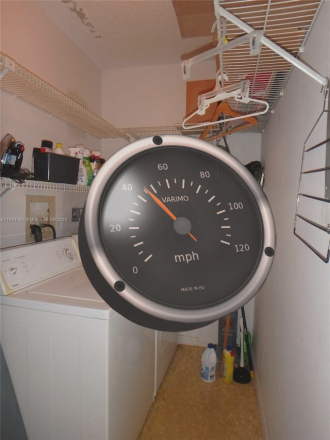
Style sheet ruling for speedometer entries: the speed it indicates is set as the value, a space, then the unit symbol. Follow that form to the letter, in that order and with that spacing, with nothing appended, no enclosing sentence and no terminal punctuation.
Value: 45 mph
